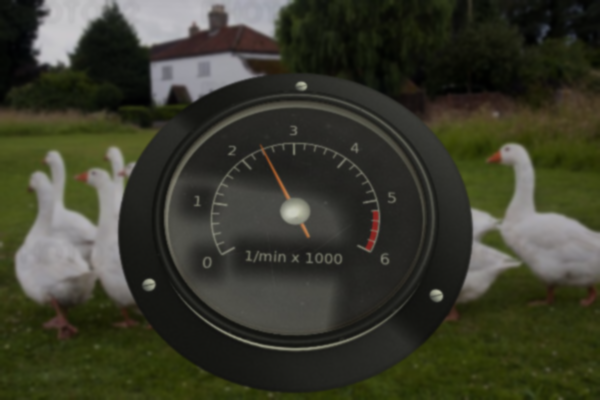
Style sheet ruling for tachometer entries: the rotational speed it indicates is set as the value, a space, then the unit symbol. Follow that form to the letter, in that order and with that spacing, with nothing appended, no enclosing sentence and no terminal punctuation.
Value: 2400 rpm
